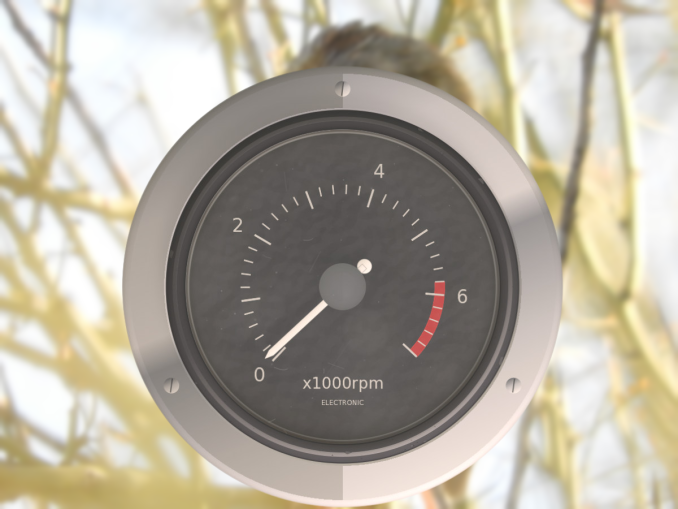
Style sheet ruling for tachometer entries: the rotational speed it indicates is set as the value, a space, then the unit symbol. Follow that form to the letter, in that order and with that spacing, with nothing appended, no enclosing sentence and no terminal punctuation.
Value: 100 rpm
